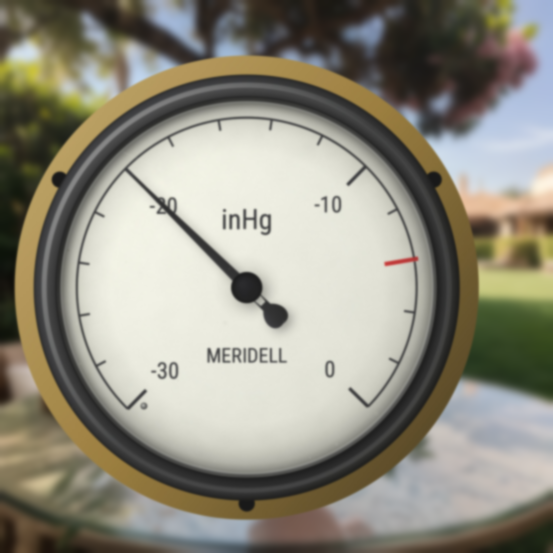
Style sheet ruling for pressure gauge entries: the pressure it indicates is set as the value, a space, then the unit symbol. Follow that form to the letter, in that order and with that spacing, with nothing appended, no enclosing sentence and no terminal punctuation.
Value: -20 inHg
